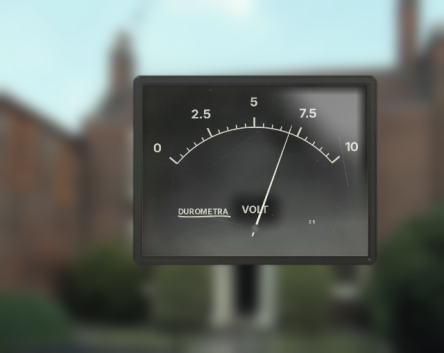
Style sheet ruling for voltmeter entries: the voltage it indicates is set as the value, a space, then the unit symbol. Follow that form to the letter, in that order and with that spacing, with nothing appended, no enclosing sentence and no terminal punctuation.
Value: 7 V
